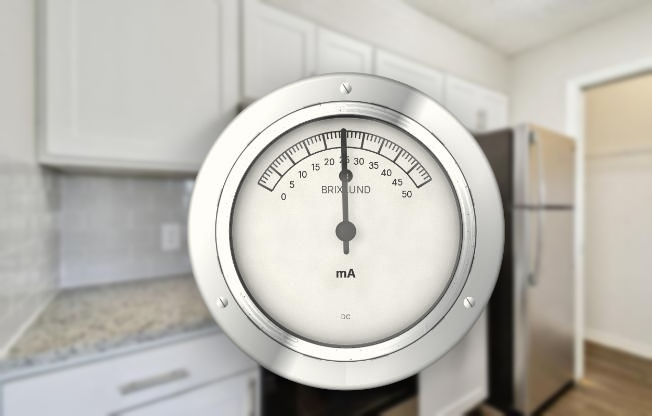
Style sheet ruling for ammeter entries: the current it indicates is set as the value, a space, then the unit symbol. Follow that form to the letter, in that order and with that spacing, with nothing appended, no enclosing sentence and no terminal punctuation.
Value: 25 mA
